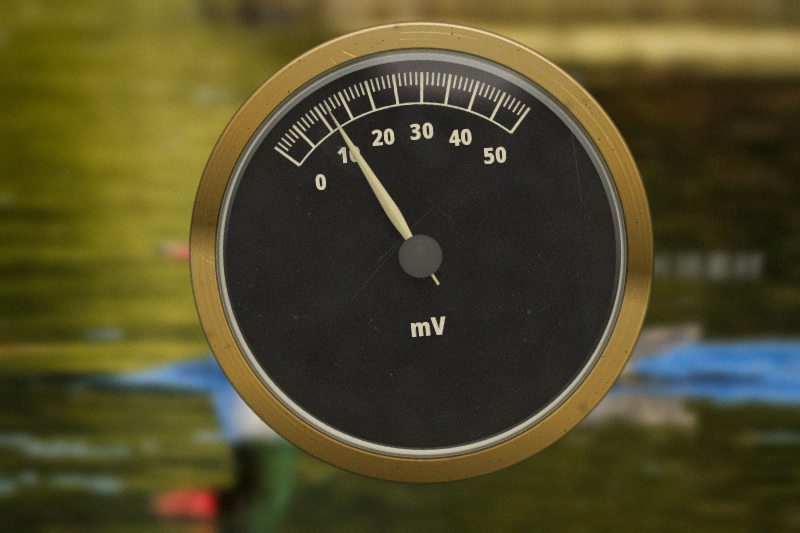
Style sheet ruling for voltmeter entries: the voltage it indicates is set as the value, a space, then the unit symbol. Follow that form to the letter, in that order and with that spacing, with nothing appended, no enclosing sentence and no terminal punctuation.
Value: 12 mV
